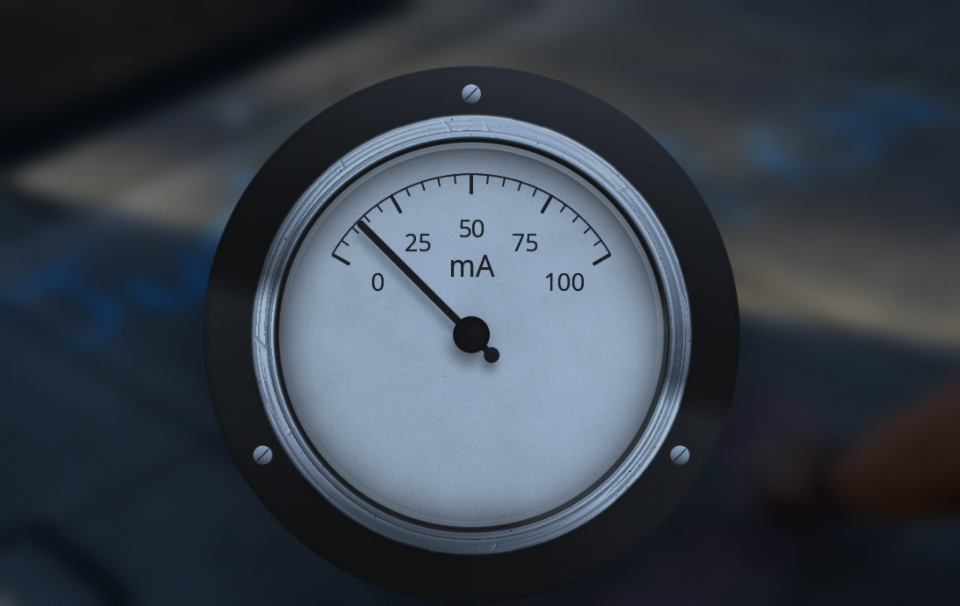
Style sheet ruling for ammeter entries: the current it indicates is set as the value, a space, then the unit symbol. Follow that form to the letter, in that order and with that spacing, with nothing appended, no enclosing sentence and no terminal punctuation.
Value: 12.5 mA
